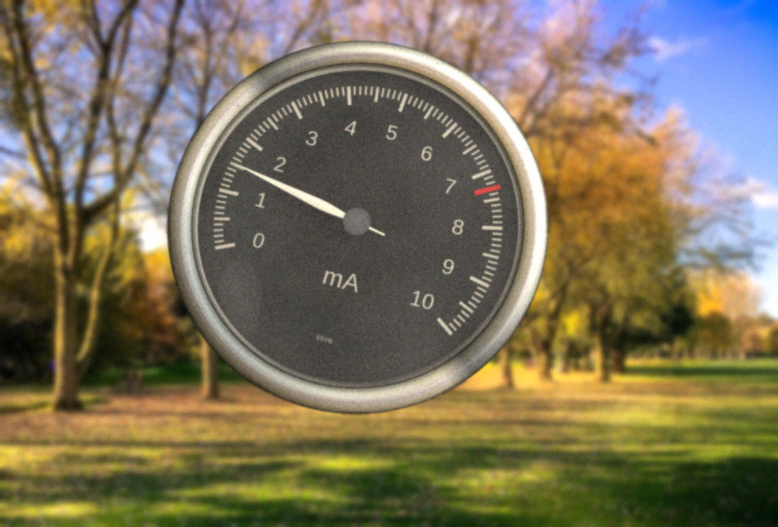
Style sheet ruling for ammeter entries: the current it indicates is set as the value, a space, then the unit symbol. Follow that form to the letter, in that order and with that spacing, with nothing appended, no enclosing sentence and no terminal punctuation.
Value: 1.5 mA
